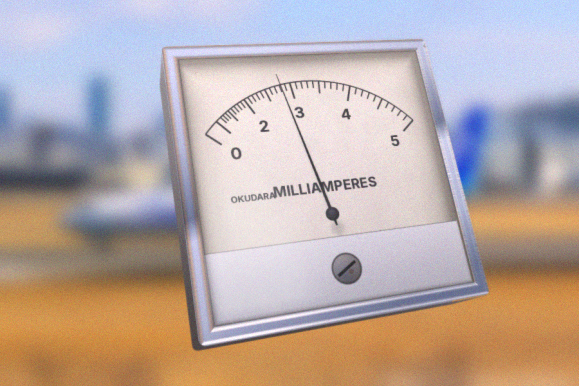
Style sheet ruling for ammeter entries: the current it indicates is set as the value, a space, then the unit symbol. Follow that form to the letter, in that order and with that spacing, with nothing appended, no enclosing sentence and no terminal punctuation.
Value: 2.8 mA
